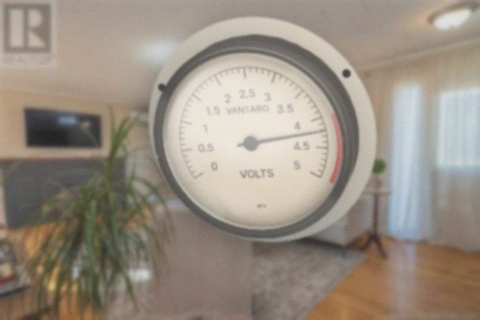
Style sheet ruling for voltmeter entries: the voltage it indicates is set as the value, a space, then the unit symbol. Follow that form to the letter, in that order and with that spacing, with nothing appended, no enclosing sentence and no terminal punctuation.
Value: 4.2 V
